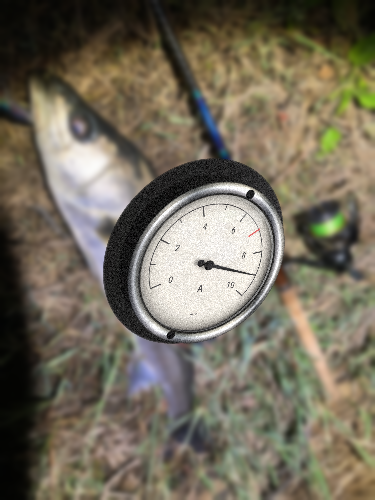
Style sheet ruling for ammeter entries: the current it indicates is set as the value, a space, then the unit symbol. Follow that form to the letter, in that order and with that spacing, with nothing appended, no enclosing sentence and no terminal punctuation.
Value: 9 A
